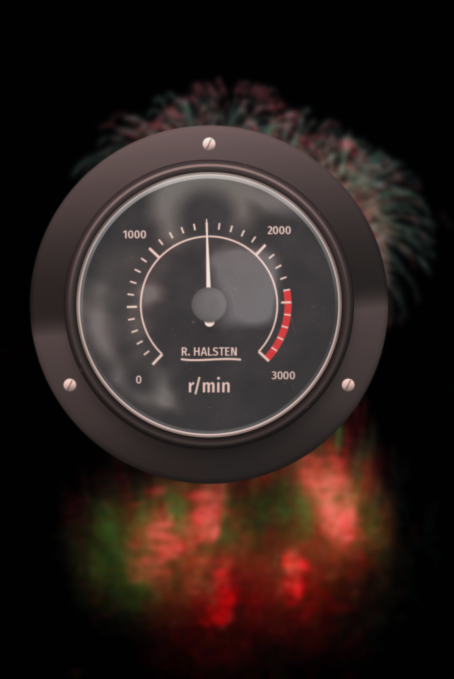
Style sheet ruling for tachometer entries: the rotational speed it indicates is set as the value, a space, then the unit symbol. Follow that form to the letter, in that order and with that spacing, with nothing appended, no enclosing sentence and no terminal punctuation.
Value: 1500 rpm
